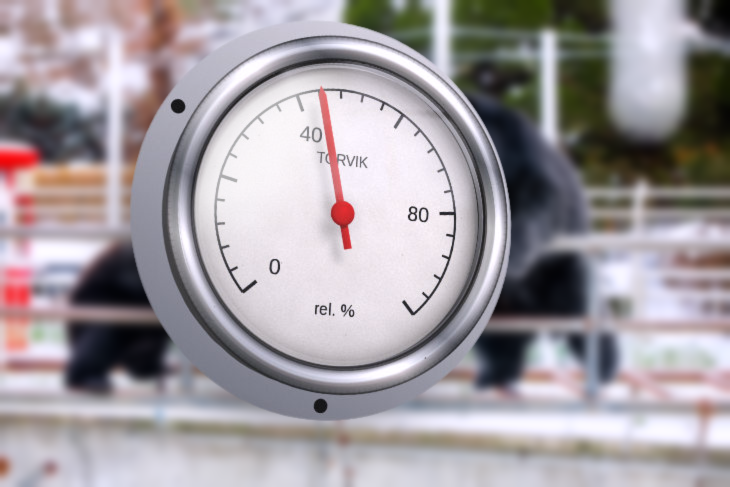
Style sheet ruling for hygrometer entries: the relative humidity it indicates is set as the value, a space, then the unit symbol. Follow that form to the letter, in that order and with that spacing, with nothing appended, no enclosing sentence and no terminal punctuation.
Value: 44 %
